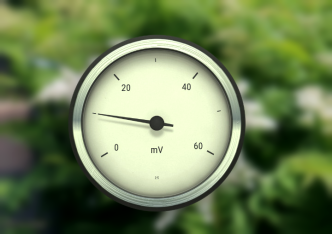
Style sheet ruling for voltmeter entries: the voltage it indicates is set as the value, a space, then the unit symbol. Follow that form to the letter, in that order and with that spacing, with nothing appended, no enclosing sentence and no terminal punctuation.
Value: 10 mV
